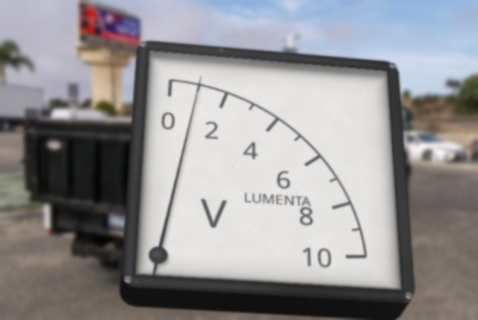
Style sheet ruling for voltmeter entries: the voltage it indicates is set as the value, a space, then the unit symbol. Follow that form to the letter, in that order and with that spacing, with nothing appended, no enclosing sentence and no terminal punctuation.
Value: 1 V
